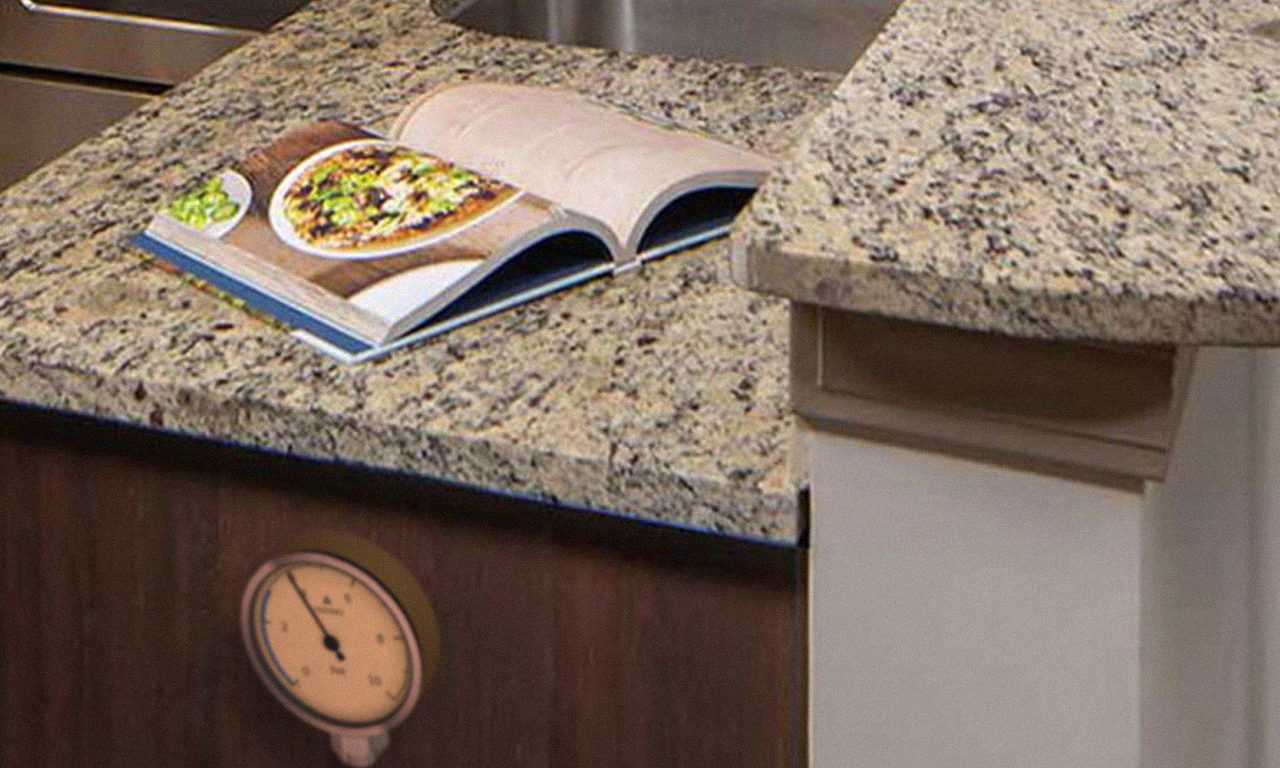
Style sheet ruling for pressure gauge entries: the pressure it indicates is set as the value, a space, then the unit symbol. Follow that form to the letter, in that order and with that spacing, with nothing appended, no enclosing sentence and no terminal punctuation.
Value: 4 bar
